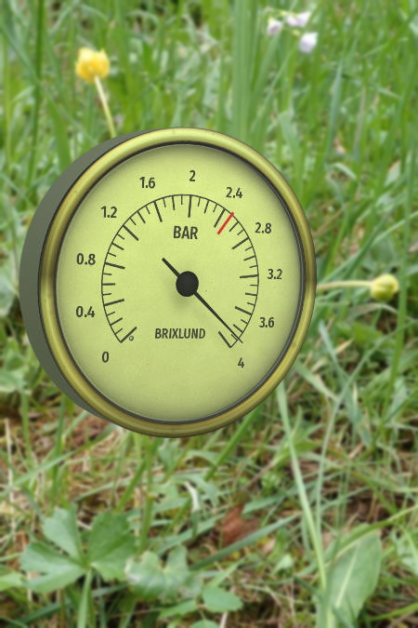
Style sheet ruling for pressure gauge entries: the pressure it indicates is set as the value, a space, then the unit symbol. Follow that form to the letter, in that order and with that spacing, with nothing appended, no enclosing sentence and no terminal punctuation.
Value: 3.9 bar
